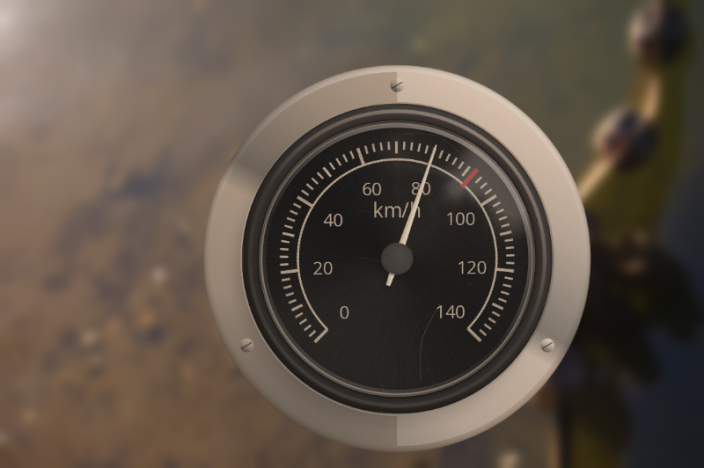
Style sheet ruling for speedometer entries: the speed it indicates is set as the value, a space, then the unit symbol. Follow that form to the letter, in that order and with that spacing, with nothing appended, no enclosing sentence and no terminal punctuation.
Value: 80 km/h
